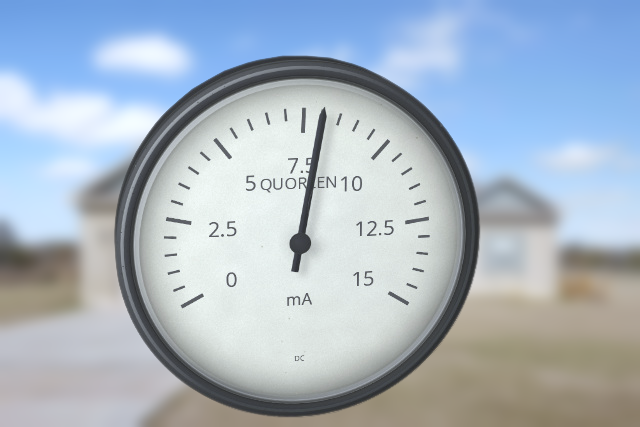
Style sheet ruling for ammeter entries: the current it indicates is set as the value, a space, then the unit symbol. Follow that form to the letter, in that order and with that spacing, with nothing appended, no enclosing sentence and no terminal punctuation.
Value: 8 mA
